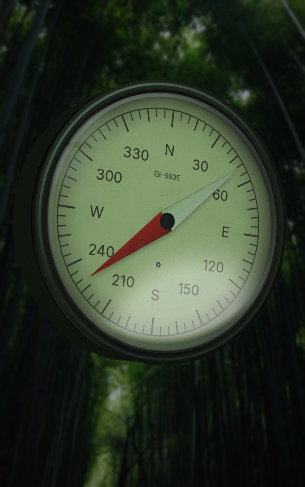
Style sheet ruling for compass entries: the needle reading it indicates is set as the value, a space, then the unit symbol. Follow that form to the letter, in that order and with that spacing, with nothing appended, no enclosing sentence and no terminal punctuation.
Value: 230 °
